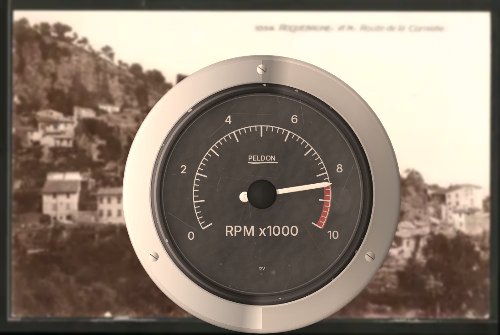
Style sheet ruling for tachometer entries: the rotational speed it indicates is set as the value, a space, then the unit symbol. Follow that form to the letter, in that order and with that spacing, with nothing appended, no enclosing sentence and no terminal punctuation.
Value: 8400 rpm
